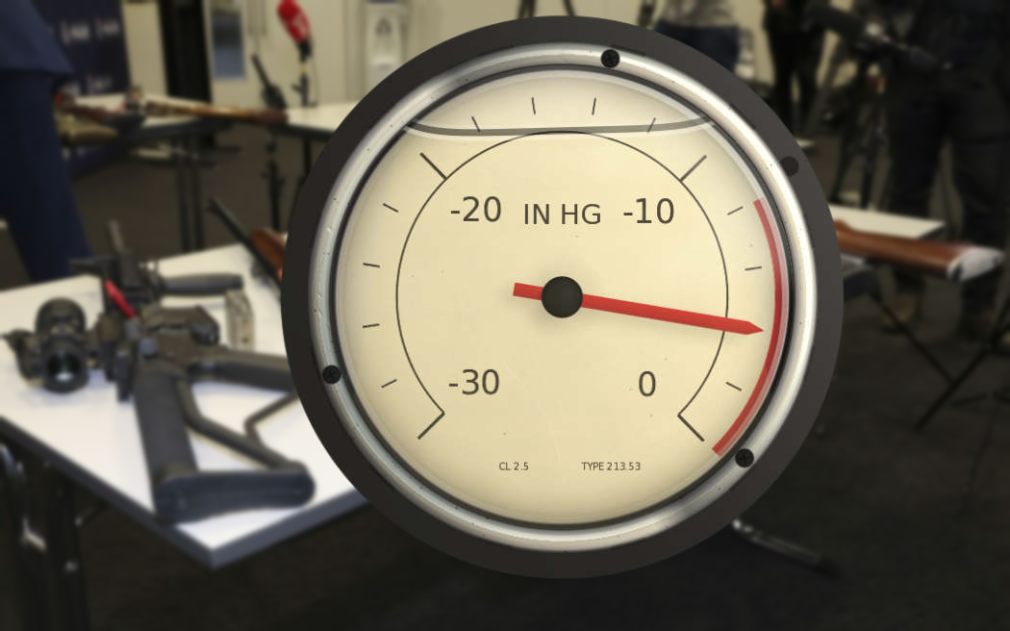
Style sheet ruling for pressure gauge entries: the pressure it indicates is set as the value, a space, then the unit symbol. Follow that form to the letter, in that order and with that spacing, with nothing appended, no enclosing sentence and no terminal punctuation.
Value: -4 inHg
